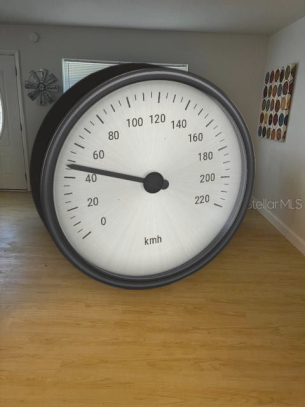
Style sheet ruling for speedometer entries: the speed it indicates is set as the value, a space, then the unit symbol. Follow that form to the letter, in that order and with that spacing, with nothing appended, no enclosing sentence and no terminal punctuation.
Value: 47.5 km/h
